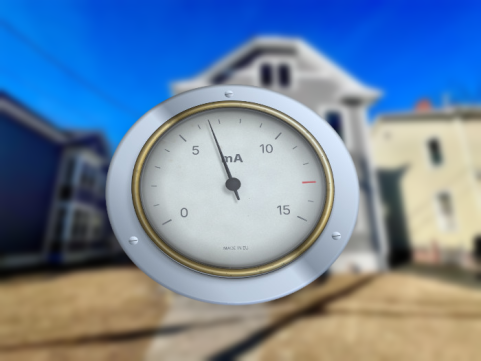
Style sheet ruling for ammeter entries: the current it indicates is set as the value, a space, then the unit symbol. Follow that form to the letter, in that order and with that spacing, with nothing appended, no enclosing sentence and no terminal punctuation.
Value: 6.5 mA
